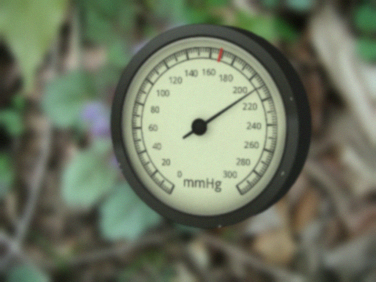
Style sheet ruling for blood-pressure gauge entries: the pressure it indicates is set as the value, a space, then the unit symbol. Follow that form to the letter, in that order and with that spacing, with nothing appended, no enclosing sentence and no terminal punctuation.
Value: 210 mmHg
